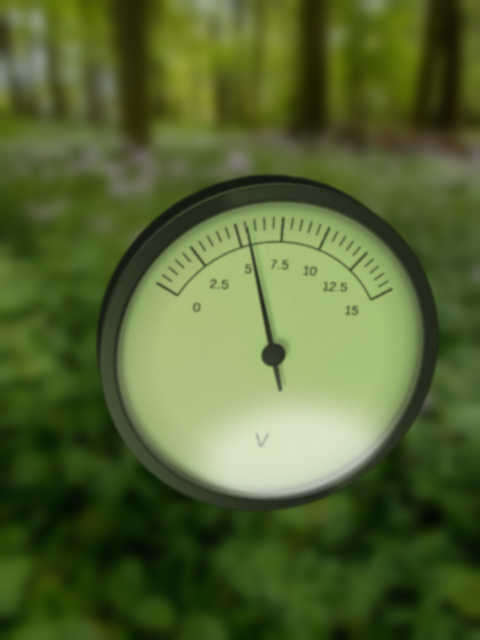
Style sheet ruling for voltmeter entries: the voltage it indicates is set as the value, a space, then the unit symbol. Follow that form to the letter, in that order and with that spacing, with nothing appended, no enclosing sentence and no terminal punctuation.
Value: 5.5 V
